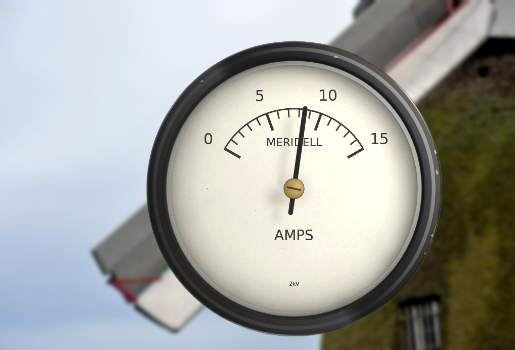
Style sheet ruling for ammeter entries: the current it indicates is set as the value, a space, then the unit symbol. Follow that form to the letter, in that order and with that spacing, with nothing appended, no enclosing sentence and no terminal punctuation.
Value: 8.5 A
